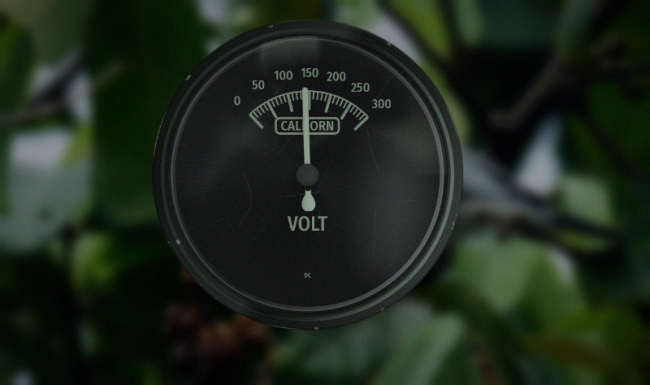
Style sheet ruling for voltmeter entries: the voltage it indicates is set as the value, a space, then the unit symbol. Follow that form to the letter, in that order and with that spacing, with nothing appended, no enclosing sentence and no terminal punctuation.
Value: 140 V
